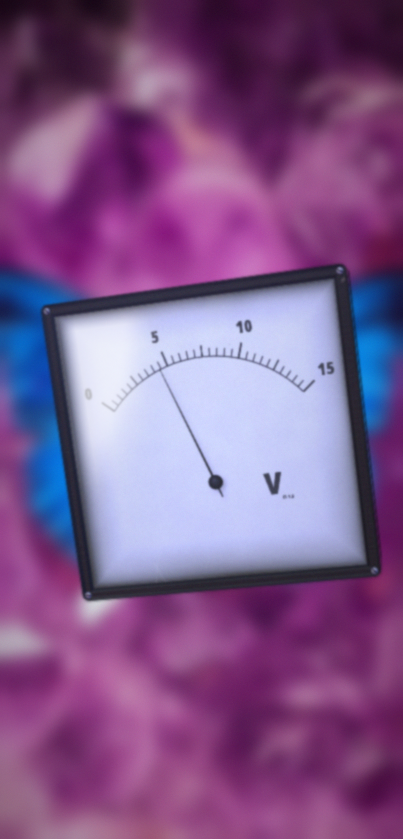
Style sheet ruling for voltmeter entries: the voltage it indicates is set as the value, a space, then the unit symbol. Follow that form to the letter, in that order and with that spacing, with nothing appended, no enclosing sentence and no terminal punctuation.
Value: 4.5 V
